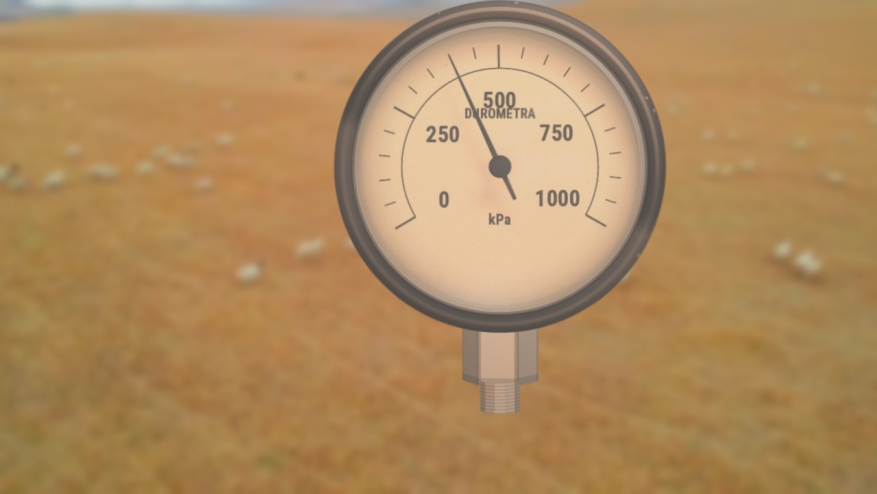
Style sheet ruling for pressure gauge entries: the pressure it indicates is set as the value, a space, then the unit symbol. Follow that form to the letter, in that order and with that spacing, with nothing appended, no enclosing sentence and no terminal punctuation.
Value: 400 kPa
